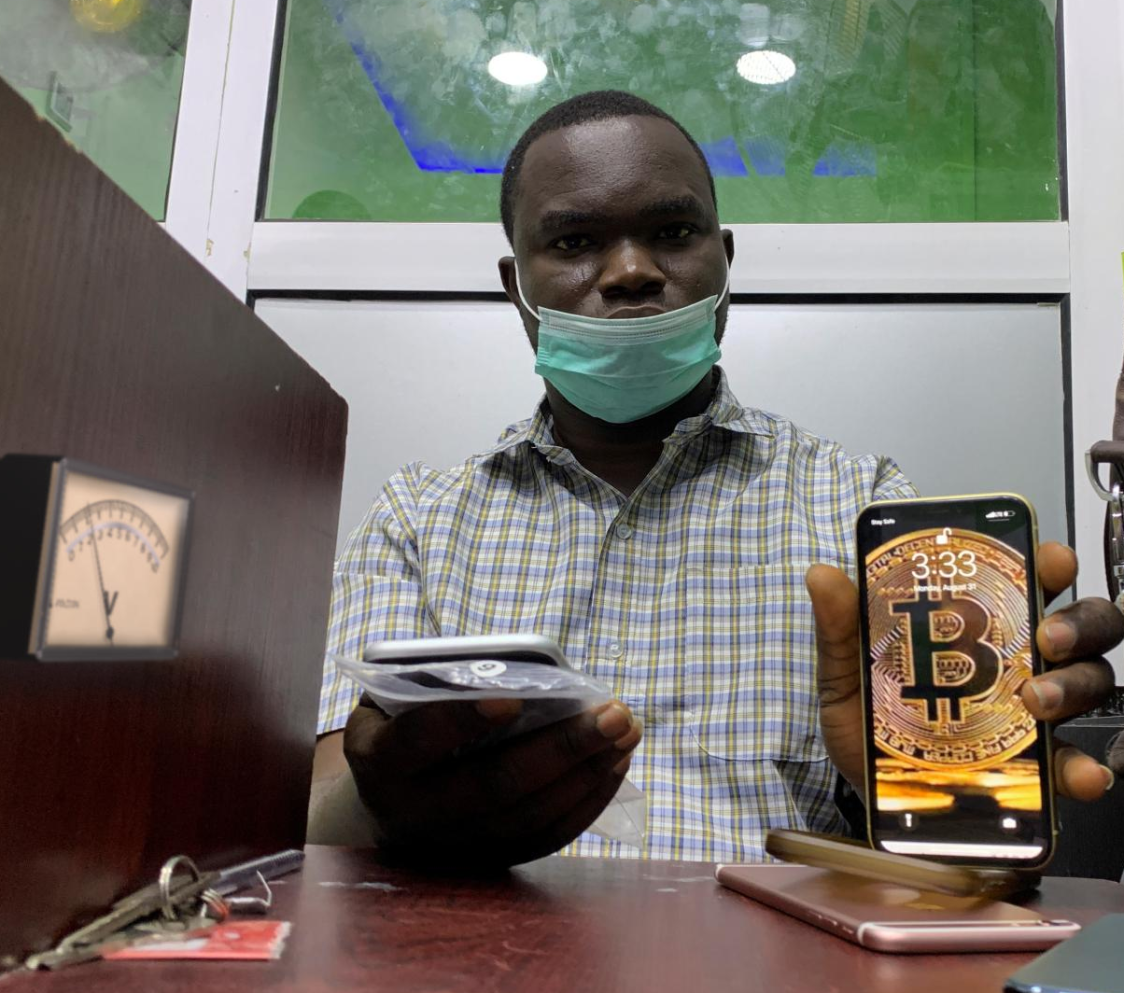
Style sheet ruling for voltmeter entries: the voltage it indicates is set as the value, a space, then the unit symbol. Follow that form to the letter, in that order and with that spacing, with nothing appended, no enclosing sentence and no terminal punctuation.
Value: 2 V
